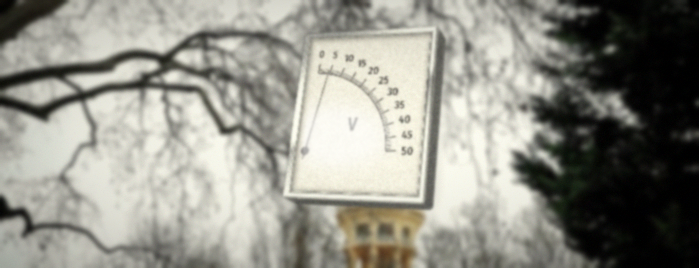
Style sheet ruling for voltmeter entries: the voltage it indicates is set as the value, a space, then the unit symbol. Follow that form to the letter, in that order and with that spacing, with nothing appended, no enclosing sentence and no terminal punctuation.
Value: 5 V
